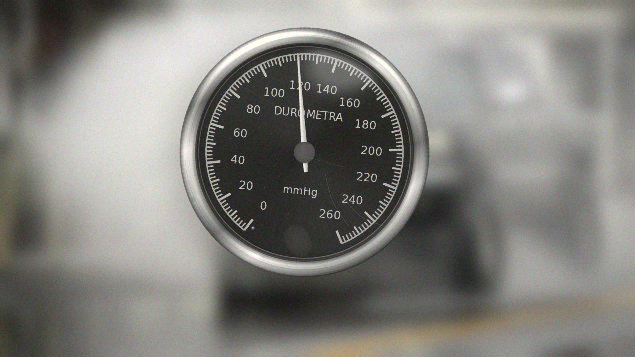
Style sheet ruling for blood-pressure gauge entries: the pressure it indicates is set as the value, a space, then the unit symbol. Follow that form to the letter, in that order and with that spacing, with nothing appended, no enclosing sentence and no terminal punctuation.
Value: 120 mmHg
